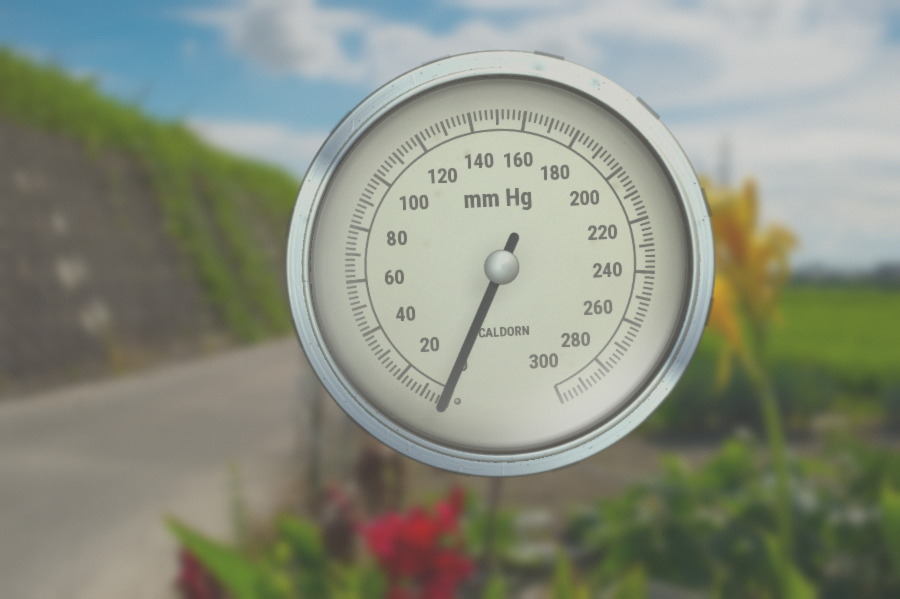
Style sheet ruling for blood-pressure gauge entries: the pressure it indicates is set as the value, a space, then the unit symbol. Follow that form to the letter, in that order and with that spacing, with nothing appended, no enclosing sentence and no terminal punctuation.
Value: 2 mmHg
